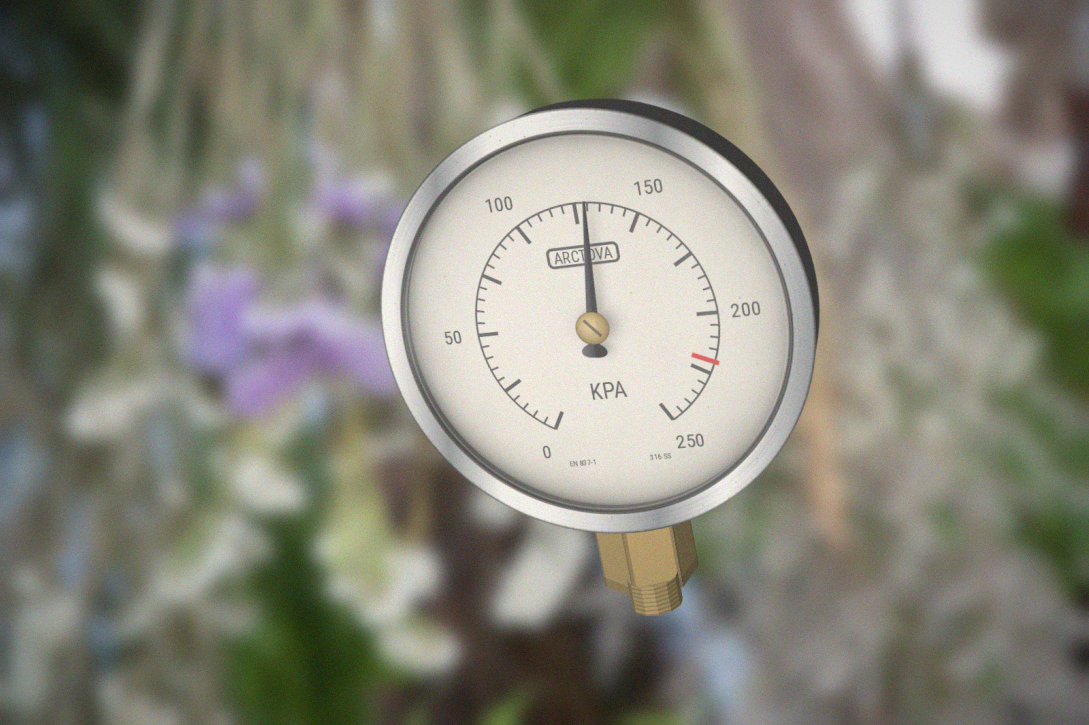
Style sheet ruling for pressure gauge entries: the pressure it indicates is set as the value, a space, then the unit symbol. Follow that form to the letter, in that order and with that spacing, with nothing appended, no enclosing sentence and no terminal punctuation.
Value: 130 kPa
